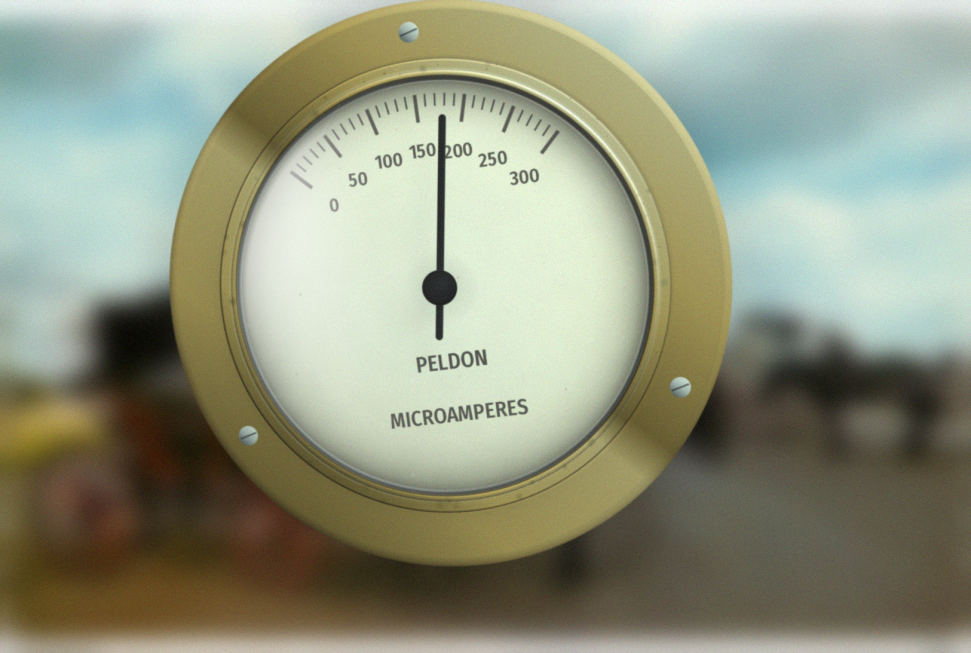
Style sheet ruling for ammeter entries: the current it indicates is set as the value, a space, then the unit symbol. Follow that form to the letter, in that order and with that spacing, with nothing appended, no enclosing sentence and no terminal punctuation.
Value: 180 µA
